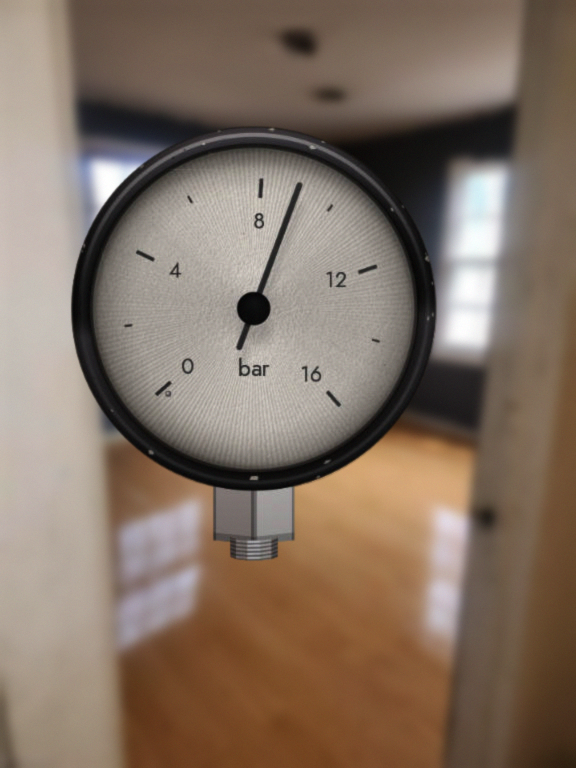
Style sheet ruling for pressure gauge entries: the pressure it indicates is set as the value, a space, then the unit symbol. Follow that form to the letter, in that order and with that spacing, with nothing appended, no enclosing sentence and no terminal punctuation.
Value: 9 bar
